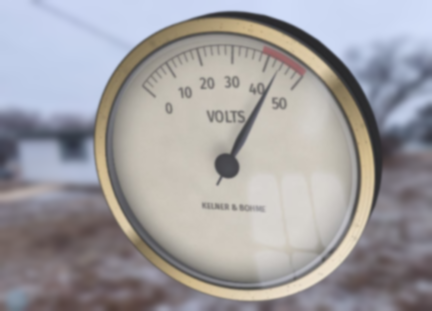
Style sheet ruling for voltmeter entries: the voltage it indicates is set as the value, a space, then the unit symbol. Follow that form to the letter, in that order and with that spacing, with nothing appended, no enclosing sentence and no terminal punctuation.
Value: 44 V
